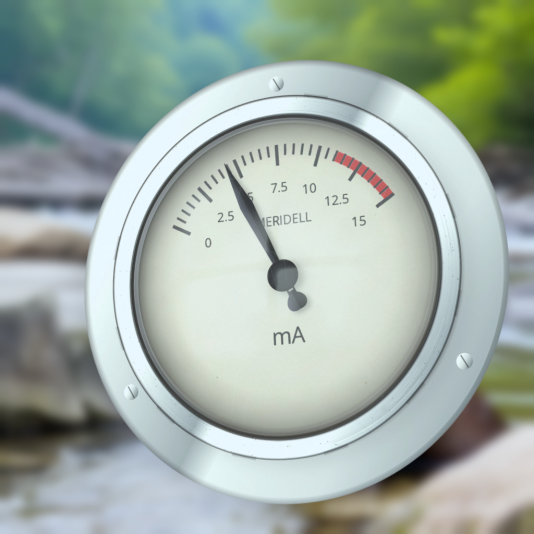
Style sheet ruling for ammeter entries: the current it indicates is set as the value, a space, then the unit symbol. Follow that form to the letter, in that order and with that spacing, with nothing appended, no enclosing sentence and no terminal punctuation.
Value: 4.5 mA
